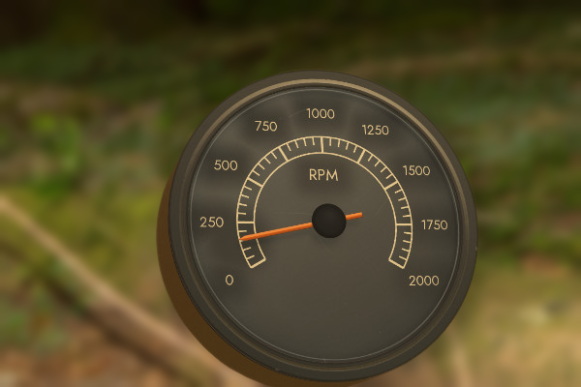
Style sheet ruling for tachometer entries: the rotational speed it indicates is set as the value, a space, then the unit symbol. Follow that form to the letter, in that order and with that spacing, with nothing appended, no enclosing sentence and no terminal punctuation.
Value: 150 rpm
